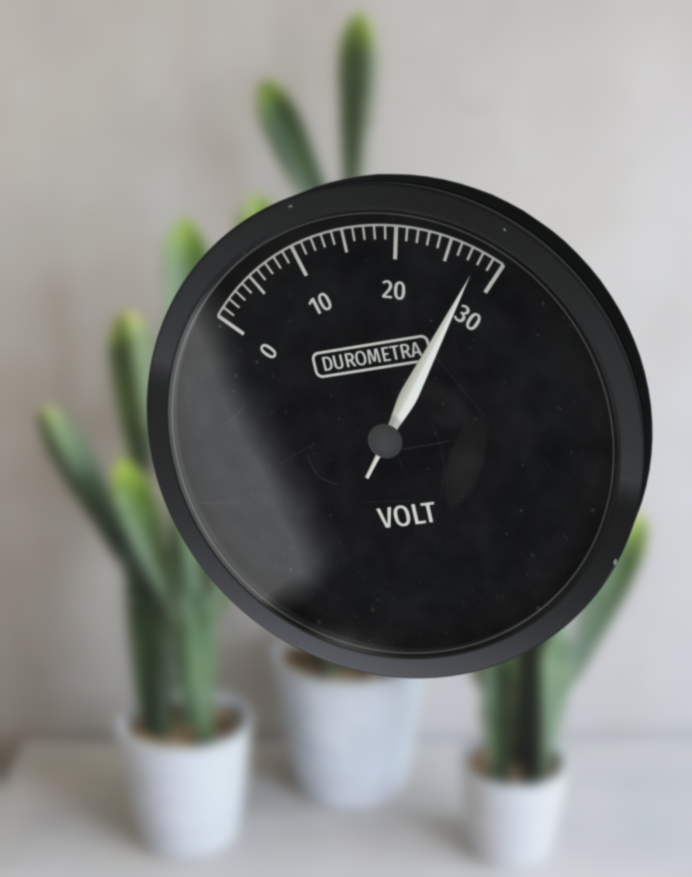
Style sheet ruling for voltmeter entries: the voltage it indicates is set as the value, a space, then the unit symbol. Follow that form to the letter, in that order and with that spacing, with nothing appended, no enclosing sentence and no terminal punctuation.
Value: 28 V
